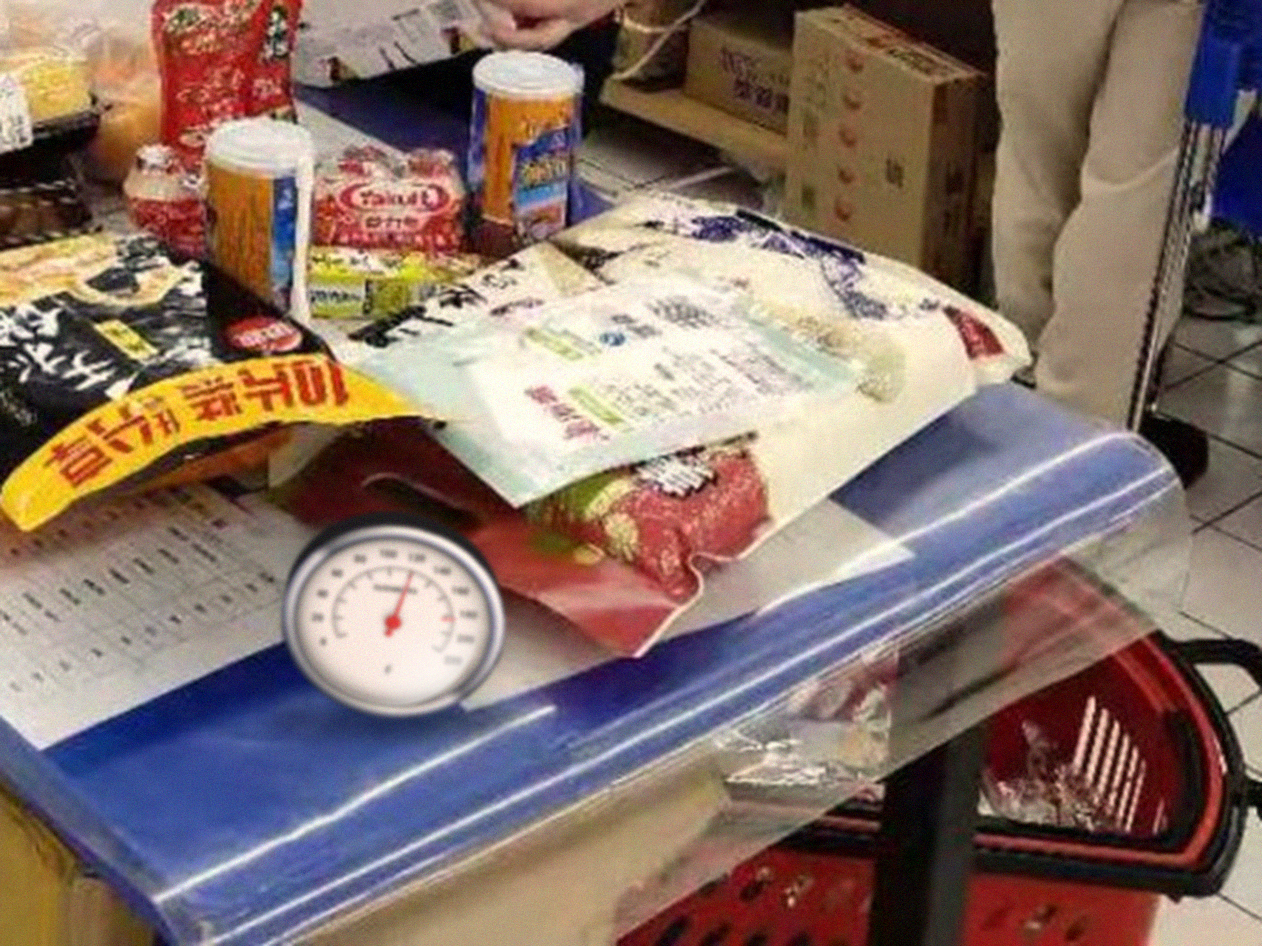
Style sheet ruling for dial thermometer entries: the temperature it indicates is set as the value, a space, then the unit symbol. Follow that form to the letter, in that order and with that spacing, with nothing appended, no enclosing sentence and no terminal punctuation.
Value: 120 °F
